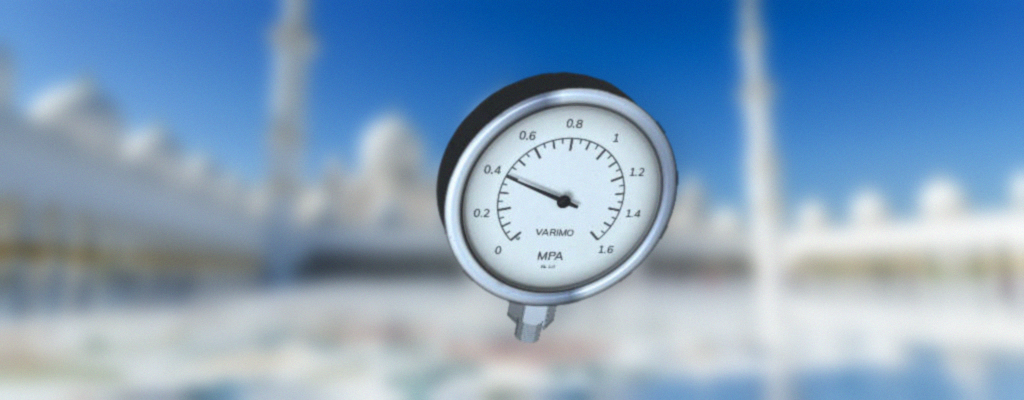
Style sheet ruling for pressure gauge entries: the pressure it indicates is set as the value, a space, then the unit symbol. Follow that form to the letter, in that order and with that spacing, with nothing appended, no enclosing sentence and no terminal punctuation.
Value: 0.4 MPa
